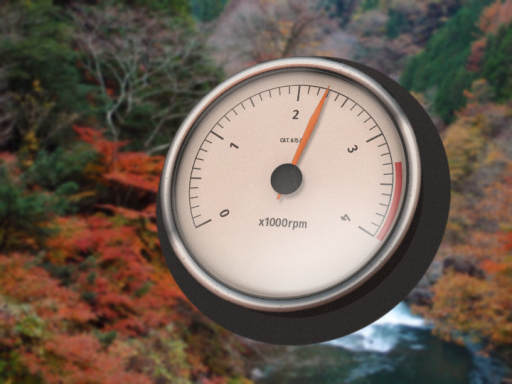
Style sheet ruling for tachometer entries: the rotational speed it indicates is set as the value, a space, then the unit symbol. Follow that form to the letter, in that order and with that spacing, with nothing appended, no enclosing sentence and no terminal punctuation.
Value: 2300 rpm
